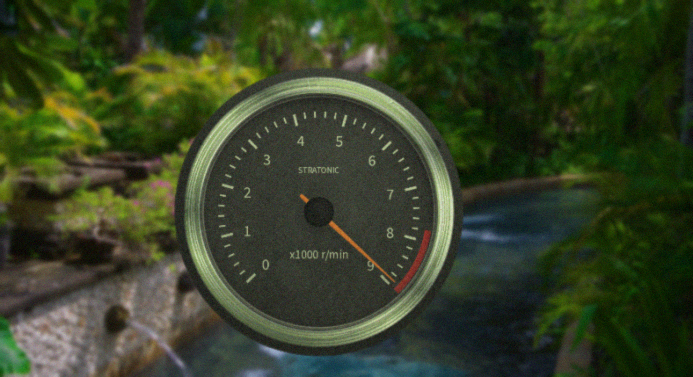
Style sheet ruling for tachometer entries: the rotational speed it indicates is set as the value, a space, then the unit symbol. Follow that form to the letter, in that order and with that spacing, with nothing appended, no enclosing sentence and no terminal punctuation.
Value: 8900 rpm
